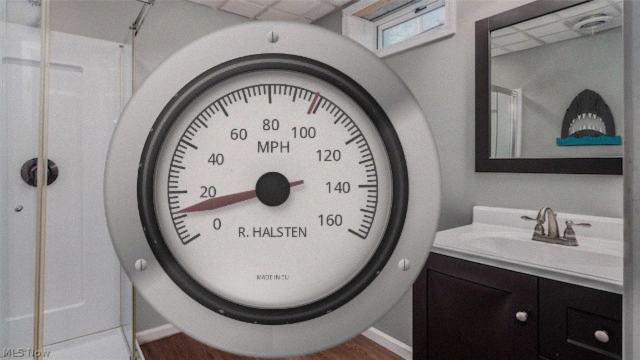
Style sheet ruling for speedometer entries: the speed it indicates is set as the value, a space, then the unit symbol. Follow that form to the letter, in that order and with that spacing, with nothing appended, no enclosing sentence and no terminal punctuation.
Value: 12 mph
